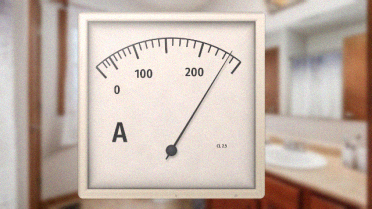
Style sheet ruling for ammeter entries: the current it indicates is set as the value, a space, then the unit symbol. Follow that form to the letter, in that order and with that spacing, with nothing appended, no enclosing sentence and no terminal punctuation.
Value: 235 A
